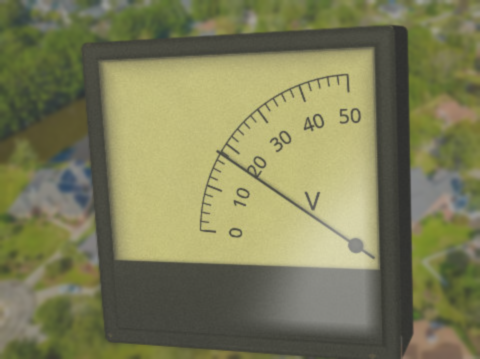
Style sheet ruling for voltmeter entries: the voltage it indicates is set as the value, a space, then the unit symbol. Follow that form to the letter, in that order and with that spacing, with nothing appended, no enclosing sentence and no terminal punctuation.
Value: 18 V
